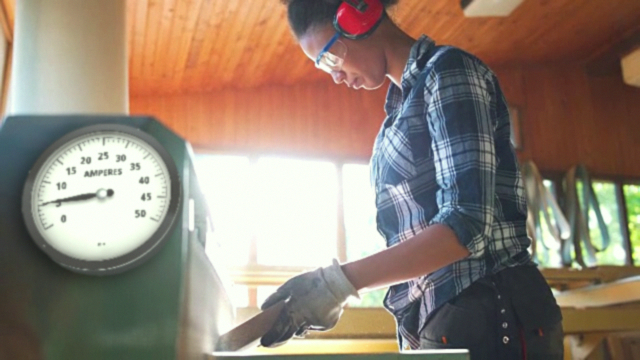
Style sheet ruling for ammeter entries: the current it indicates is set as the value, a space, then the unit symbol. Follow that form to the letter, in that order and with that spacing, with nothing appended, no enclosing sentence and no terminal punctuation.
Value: 5 A
